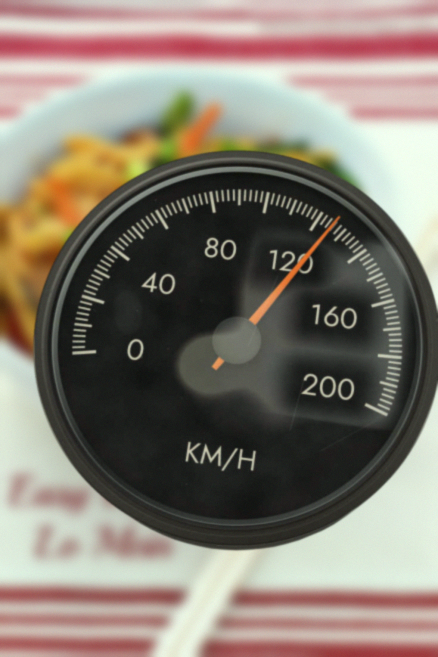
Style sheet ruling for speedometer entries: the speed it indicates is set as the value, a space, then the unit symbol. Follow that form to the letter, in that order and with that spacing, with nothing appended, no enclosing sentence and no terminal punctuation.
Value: 126 km/h
